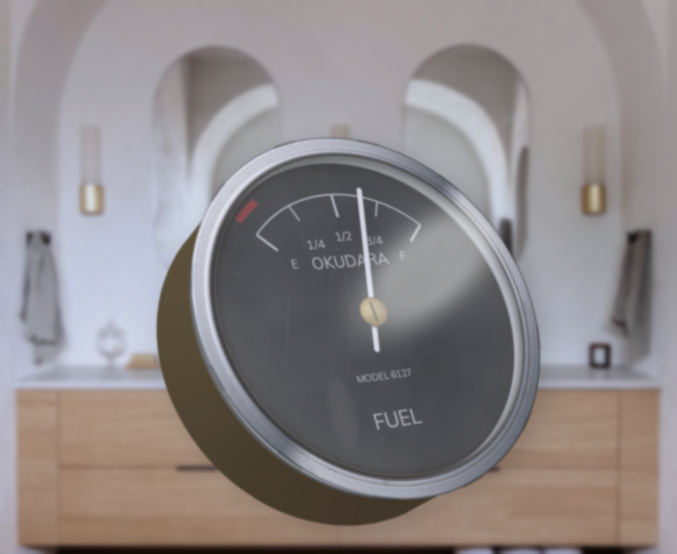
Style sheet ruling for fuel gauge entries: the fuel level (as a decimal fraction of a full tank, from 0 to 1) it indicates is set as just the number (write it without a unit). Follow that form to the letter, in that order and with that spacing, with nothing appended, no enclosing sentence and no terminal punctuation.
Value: 0.625
